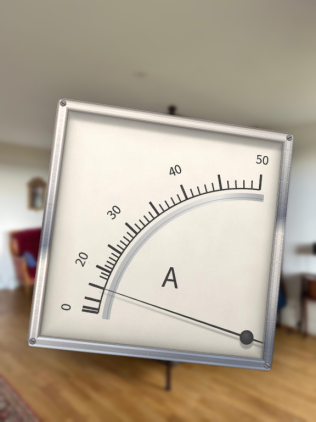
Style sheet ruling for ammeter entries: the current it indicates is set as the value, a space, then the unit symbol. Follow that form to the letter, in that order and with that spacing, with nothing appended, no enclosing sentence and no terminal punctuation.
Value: 15 A
